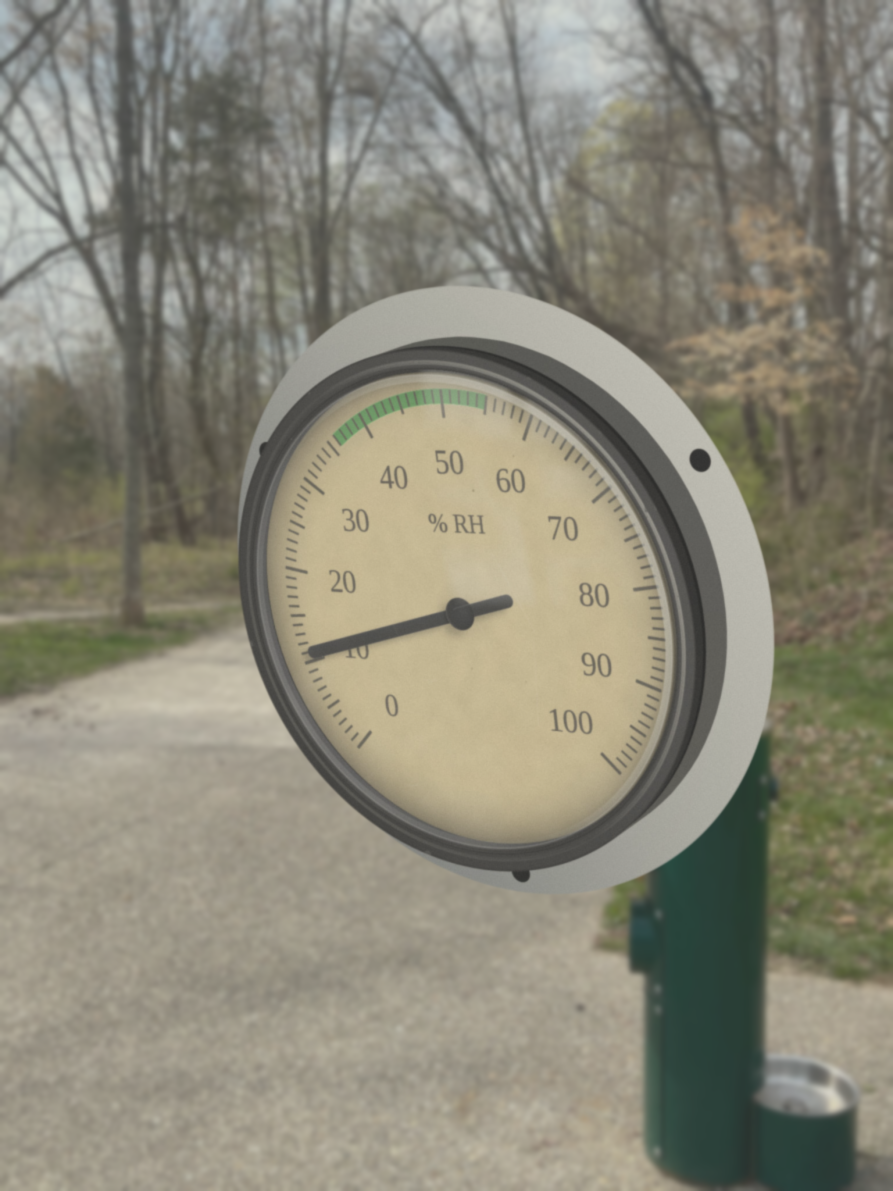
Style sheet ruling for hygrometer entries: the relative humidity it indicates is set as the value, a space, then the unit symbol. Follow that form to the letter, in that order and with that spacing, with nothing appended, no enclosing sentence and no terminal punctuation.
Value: 11 %
